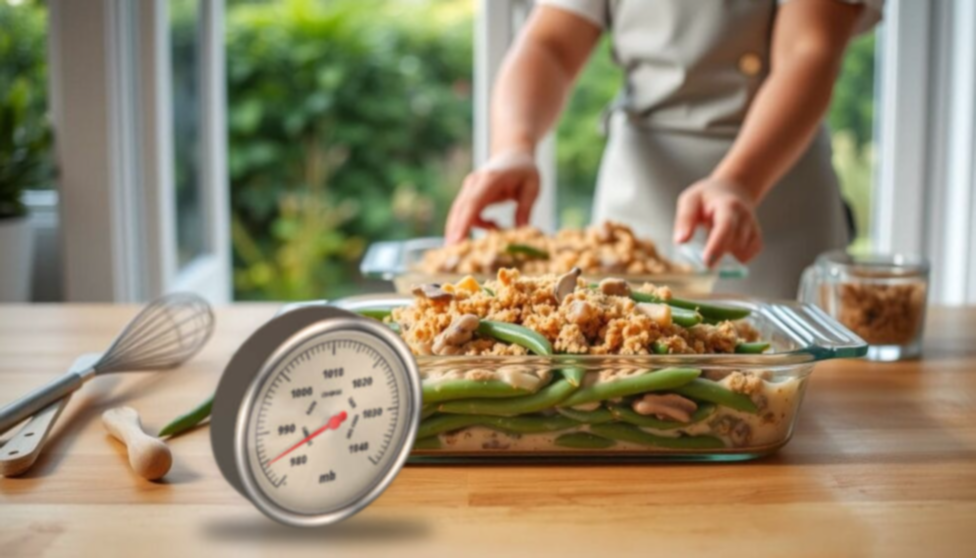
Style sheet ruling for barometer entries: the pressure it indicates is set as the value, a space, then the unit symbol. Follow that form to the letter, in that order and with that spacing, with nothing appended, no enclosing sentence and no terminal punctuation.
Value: 985 mbar
